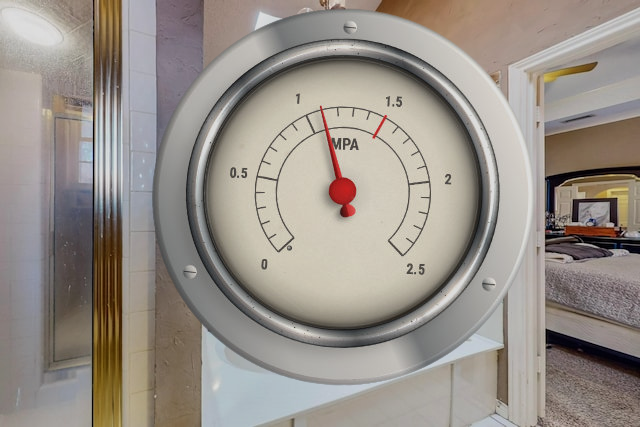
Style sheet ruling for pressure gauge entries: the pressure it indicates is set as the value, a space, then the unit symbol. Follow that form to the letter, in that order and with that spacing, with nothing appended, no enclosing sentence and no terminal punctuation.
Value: 1.1 MPa
